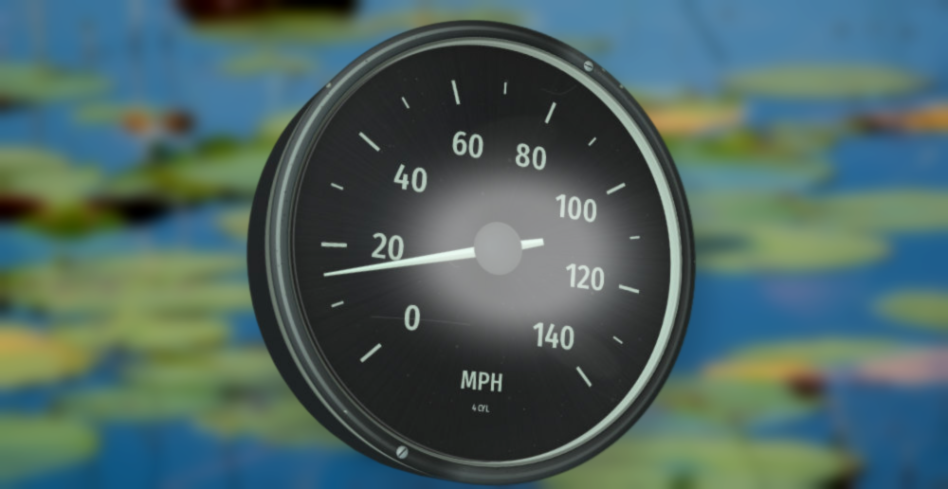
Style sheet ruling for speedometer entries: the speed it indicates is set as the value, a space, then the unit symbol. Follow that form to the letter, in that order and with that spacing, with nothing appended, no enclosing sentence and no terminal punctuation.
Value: 15 mph
